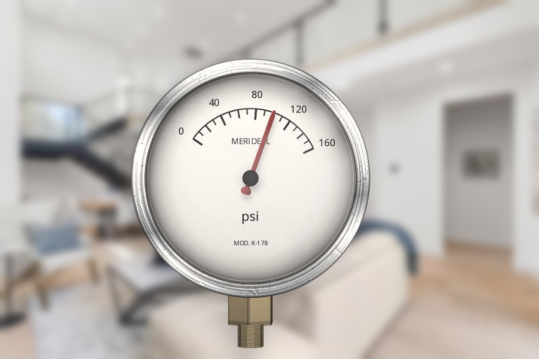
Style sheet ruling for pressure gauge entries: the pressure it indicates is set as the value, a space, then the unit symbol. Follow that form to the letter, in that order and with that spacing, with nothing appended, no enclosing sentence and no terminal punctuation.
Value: 100 psi
